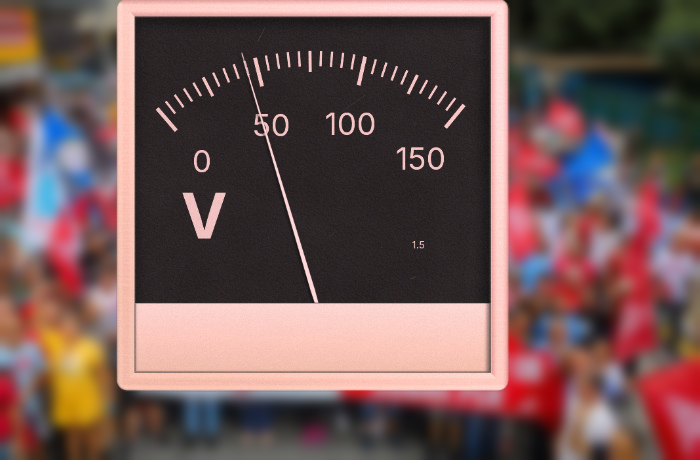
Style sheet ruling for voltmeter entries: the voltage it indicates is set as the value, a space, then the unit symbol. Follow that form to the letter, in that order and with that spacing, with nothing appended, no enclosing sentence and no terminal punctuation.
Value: 45 V
